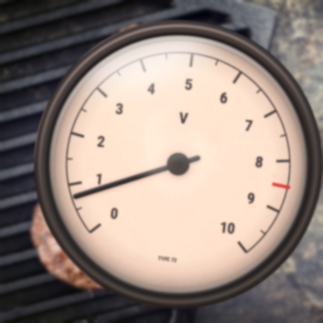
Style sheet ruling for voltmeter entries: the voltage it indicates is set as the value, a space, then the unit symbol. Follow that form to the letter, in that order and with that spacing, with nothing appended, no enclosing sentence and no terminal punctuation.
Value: 0.75 V
